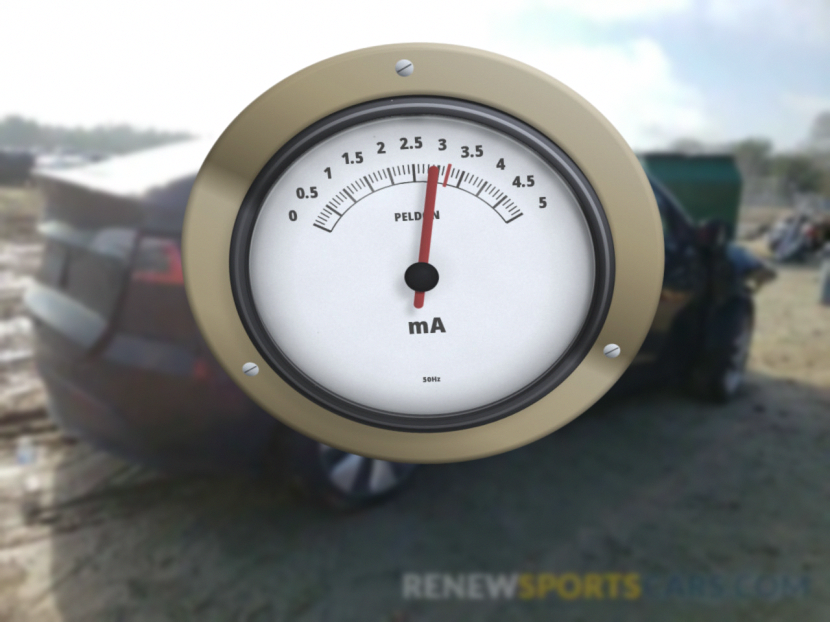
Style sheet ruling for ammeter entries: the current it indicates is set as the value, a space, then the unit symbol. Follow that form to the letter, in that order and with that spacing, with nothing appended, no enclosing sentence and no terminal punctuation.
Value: 2.9 mA
